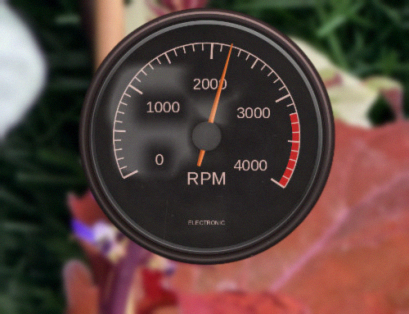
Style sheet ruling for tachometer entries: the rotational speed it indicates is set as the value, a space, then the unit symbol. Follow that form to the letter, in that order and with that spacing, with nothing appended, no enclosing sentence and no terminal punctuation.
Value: 2200 rpm
